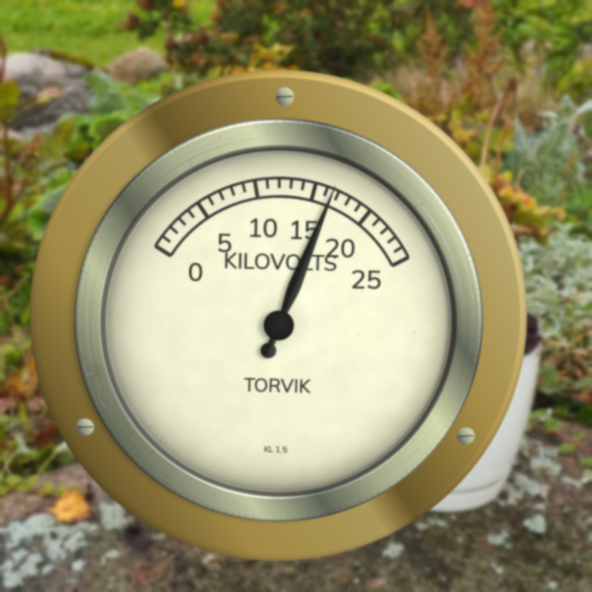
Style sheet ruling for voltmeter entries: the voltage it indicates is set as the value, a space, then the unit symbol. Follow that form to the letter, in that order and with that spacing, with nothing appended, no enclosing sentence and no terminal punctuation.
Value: 16.5 kV
